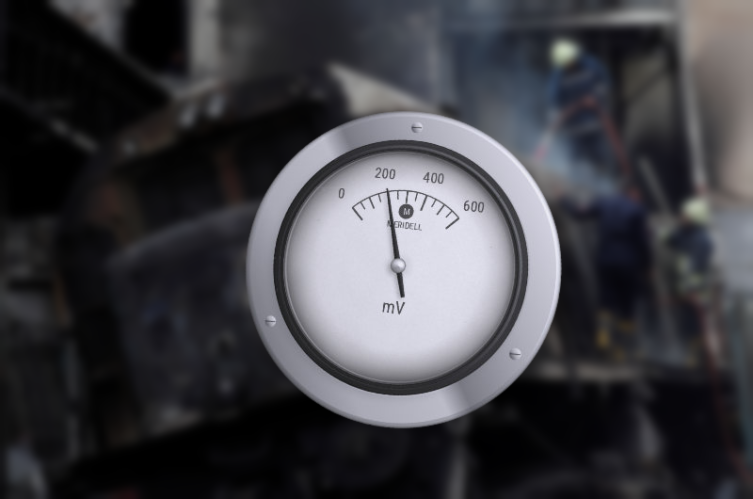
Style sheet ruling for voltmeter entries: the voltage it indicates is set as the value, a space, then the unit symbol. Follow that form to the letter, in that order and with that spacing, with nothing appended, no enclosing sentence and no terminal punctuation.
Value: 200 mV
